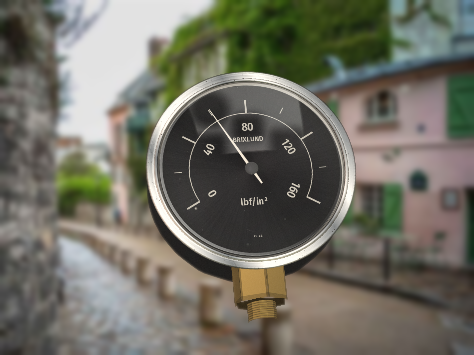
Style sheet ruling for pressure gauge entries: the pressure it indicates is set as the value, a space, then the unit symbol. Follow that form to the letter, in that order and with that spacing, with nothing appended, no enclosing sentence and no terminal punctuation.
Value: 60 psi
